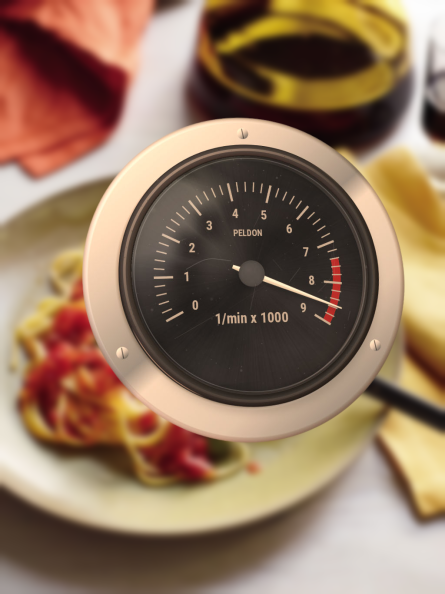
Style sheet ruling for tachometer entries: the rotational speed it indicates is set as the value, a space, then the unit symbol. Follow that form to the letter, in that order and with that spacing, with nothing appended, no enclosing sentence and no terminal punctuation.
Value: 8600 rpm
